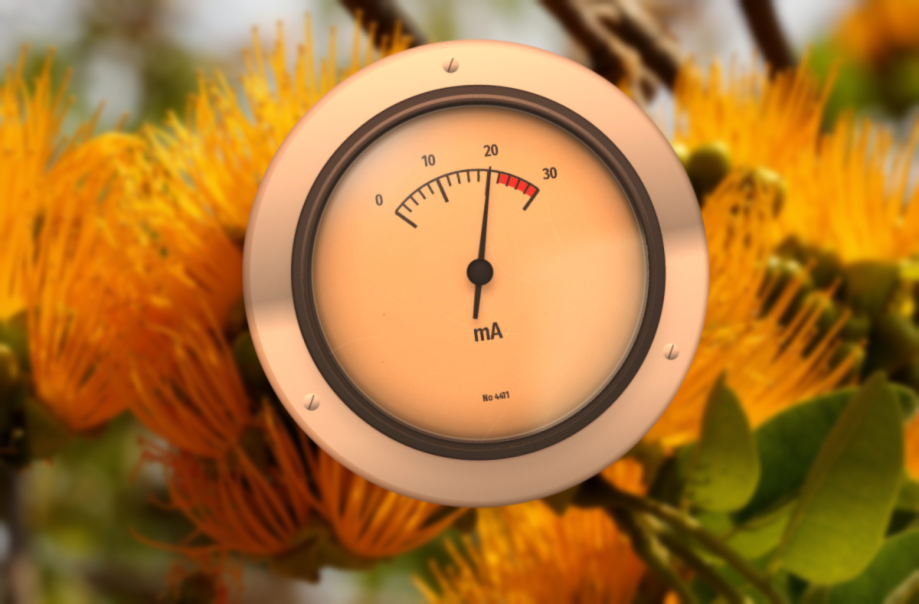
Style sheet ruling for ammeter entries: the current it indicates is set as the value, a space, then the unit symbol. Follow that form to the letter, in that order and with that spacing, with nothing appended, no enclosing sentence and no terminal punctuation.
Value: 20 mA
